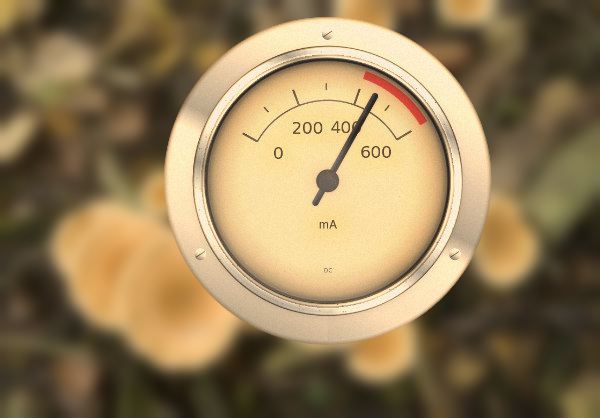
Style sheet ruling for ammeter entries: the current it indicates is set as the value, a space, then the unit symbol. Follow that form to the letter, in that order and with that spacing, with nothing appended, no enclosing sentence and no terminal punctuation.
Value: 450 mA
